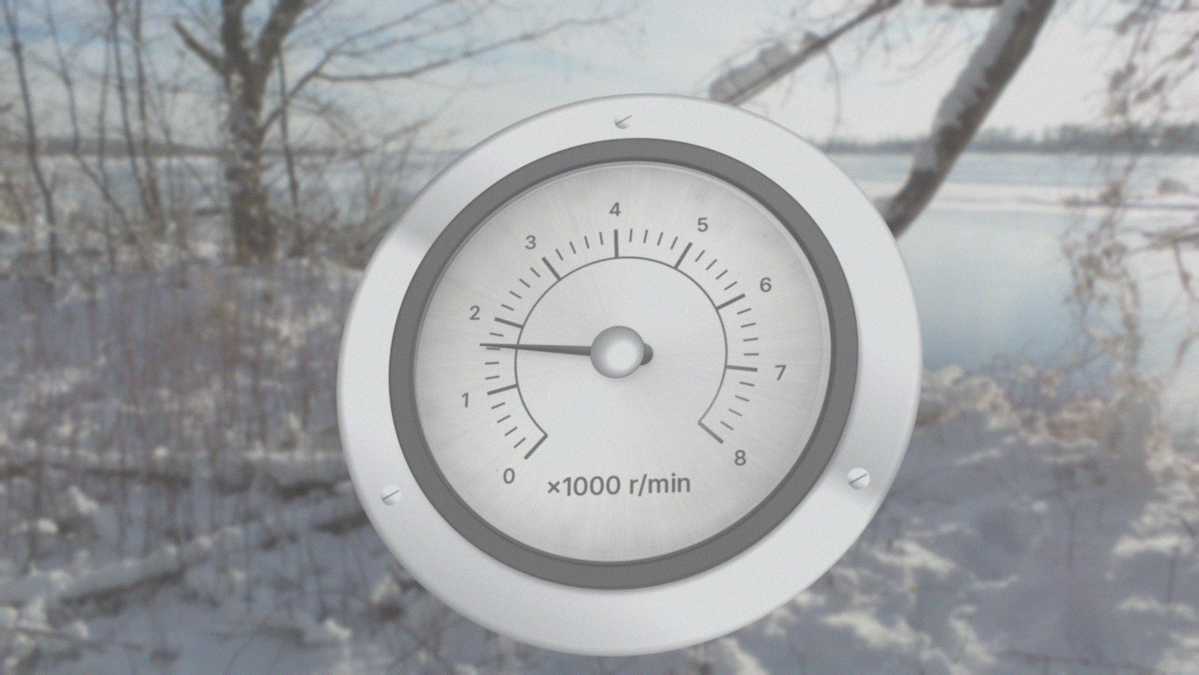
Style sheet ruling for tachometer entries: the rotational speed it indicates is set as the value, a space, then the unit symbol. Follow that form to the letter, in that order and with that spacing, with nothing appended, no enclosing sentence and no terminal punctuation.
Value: 1600 rpm
